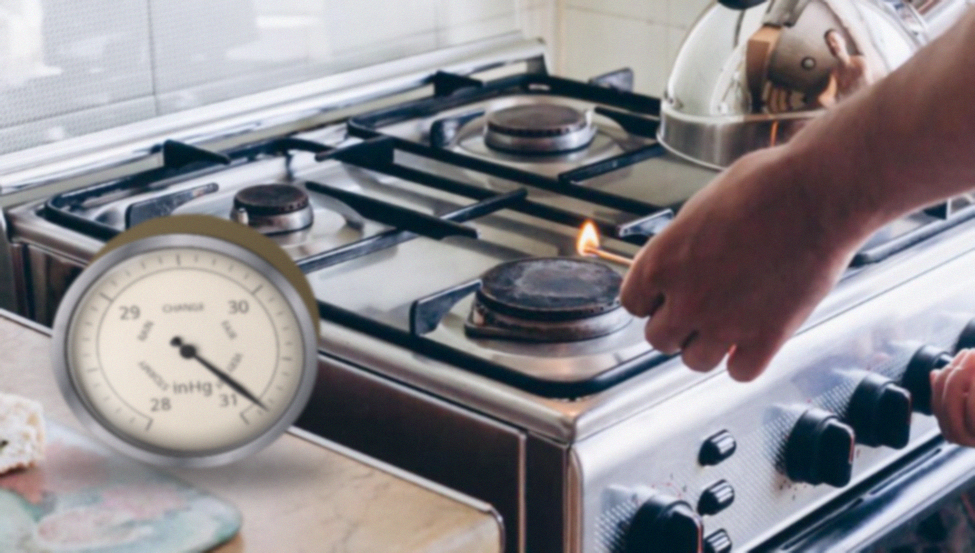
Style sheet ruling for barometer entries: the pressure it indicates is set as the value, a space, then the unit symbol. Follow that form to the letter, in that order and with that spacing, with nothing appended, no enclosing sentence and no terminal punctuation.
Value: 30.85 inHg
